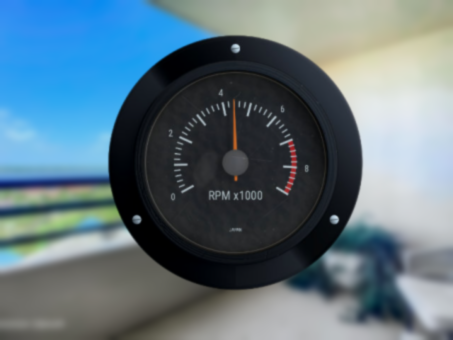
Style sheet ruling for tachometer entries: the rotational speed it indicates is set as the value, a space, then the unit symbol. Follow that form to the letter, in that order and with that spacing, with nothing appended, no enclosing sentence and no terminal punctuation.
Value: 4400 rpm
